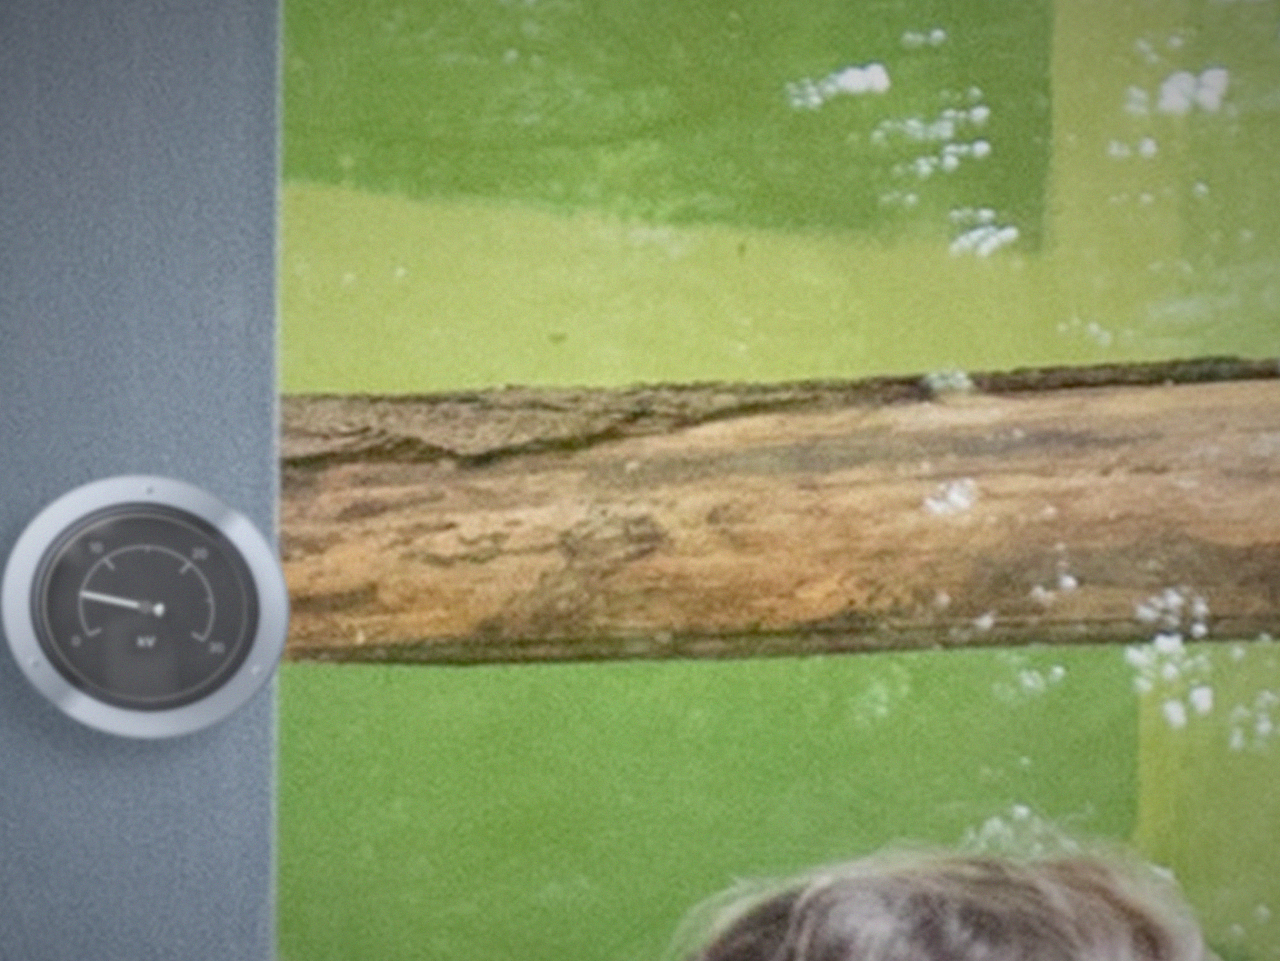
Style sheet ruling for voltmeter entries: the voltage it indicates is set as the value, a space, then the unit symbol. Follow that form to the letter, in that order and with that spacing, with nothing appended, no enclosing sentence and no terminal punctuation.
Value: 5 kV
